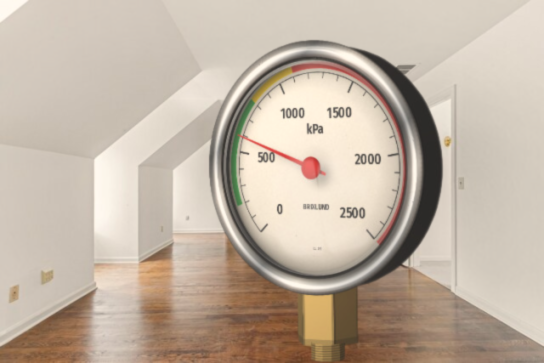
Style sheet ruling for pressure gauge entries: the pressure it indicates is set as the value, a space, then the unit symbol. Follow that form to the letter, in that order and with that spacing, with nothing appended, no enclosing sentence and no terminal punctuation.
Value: 600 kPa
